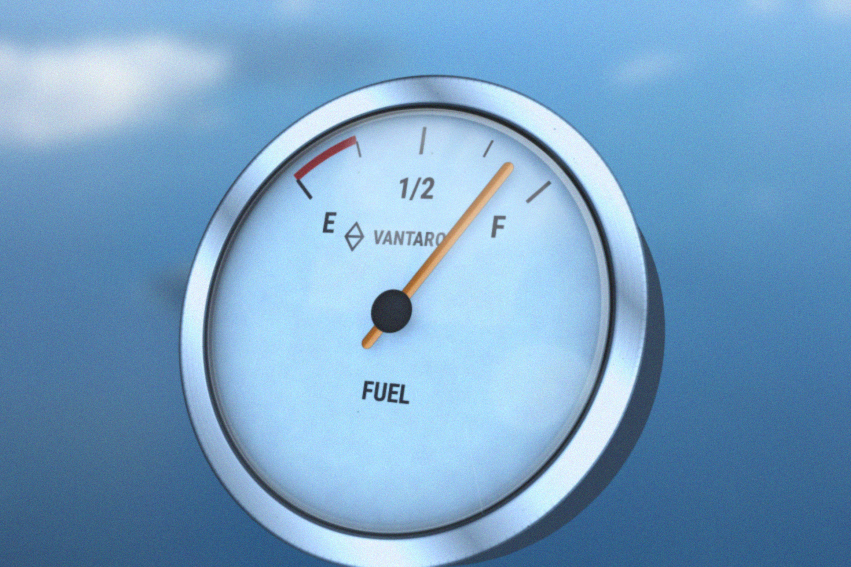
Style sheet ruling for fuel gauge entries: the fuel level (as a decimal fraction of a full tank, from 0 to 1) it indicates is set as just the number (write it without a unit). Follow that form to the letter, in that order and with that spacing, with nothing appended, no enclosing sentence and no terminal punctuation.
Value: 0.875
